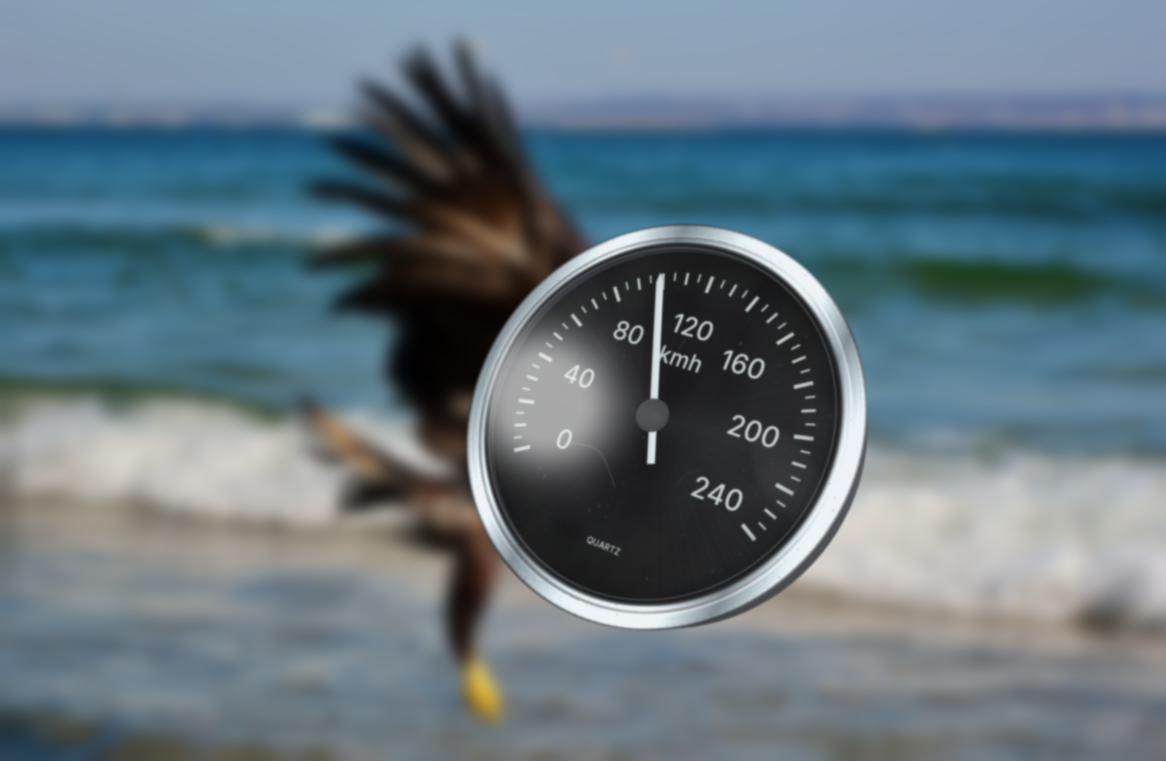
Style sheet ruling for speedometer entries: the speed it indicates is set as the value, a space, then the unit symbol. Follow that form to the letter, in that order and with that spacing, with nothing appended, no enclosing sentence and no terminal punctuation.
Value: 100 km/h
